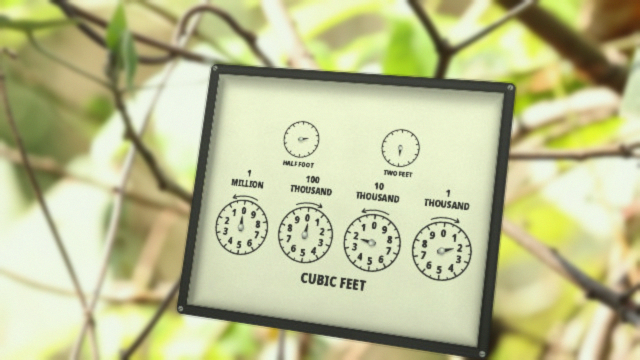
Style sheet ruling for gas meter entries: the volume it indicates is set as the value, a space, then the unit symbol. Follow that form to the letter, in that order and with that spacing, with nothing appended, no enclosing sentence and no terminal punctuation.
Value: 2200 ft³
